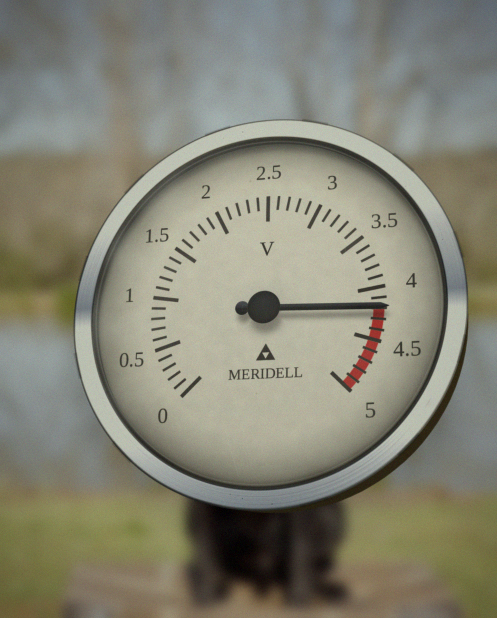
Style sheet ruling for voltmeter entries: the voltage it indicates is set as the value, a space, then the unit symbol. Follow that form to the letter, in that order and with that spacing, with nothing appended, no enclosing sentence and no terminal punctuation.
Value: 4.2 V
